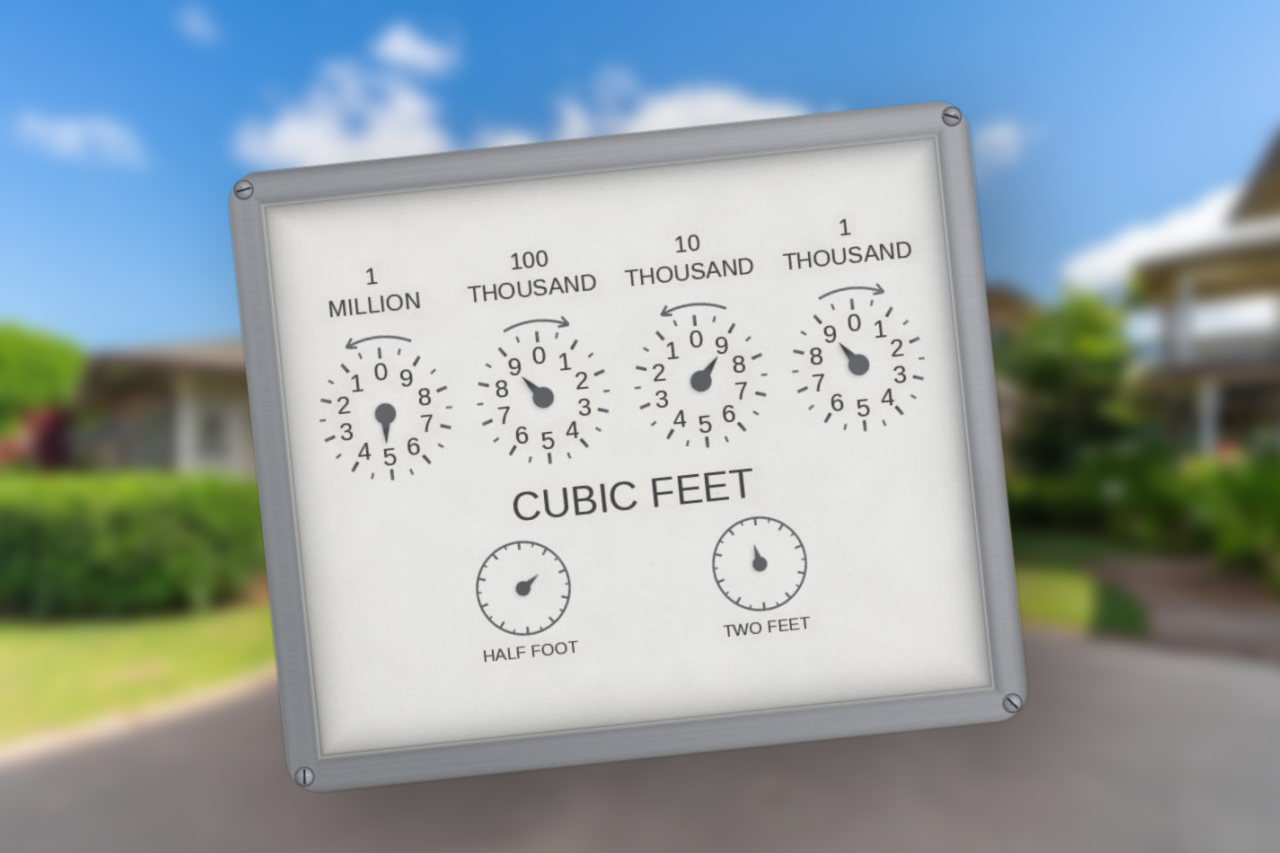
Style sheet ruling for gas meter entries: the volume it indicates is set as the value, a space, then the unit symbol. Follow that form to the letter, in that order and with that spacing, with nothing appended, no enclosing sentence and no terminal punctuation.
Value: 488900 ft³
